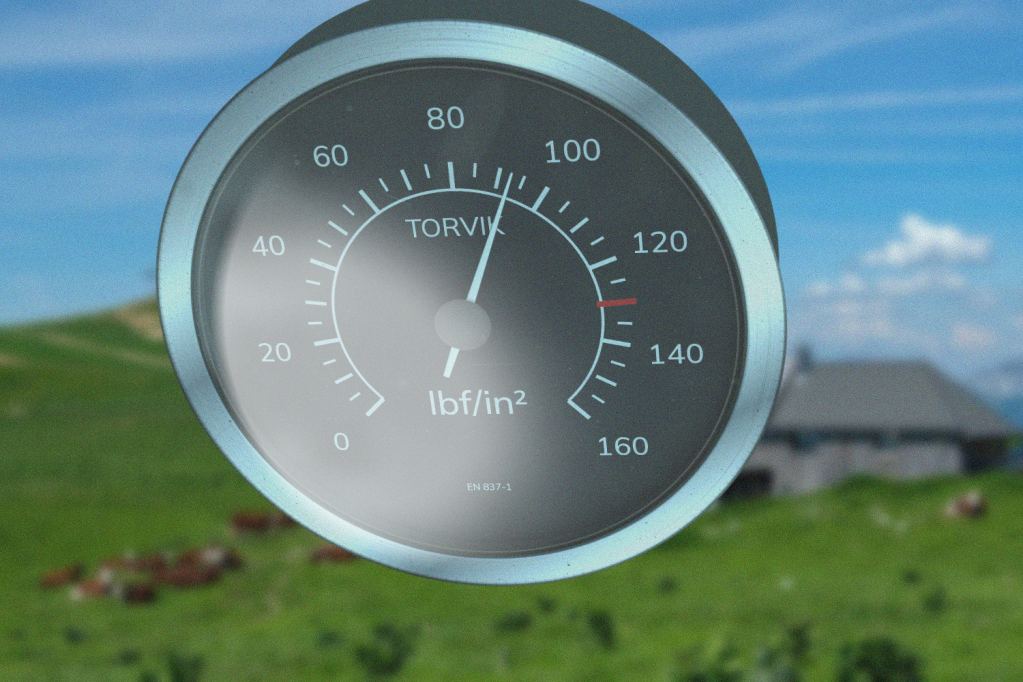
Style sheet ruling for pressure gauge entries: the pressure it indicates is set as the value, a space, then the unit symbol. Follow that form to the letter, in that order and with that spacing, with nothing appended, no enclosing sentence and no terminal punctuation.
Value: 92.5 psi
